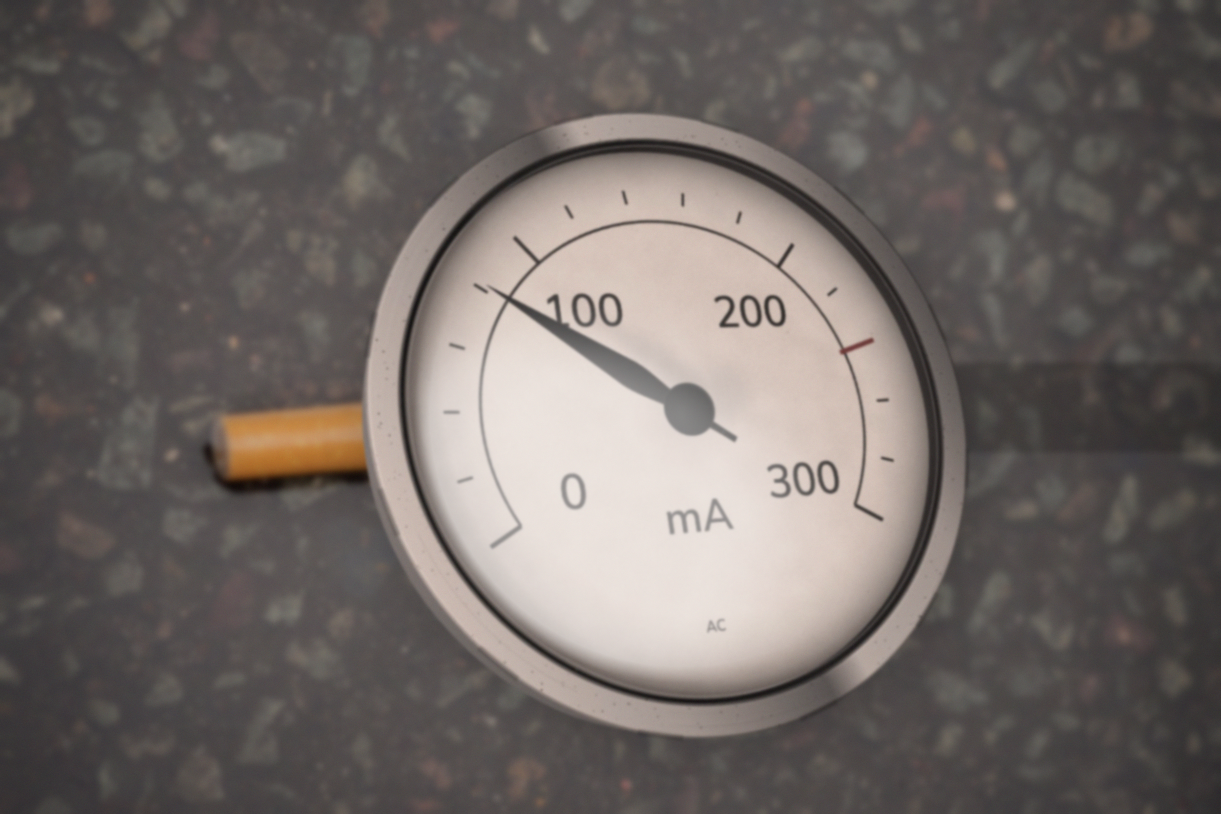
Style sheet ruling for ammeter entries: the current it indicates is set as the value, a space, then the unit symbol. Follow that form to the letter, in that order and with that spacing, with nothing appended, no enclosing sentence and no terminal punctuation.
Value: 80 mA
